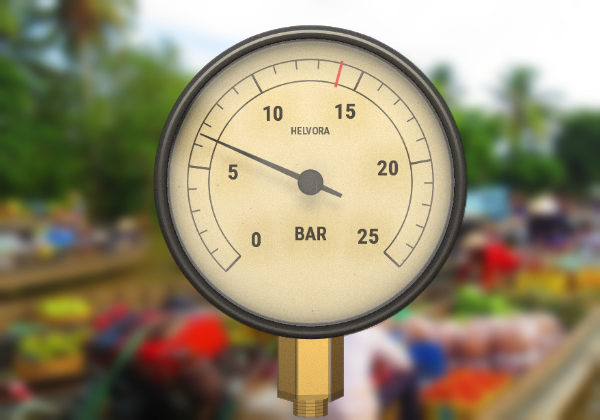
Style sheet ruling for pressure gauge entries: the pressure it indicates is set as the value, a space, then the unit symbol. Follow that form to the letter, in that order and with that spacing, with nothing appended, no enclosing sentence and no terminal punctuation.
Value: 6.5 bar
